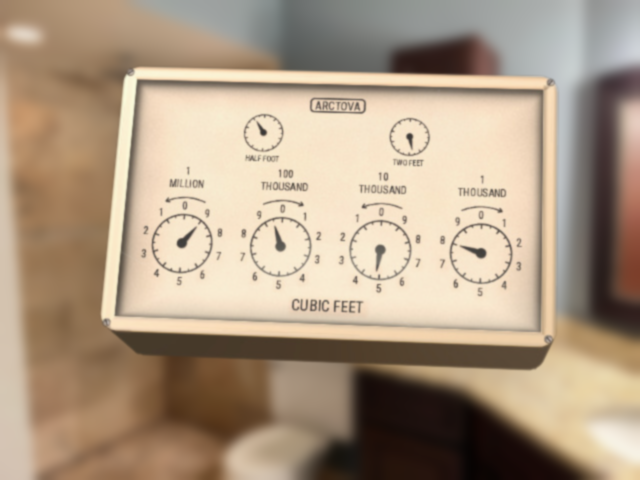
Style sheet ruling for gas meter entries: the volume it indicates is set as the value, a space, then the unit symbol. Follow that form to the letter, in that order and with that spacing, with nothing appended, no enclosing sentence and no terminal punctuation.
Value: 894800 ft³
